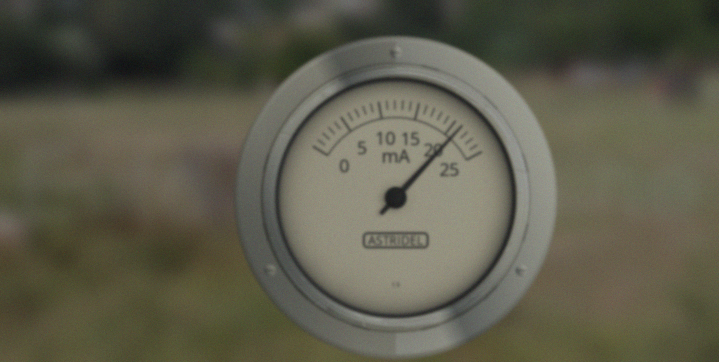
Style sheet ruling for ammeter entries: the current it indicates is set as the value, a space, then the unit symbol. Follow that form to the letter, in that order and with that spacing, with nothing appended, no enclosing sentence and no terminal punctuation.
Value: 21 mA
